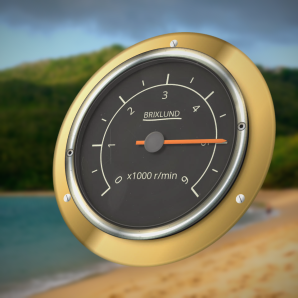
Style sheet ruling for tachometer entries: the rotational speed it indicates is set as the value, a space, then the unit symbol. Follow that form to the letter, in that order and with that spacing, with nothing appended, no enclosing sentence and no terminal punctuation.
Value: 5000 rpm
